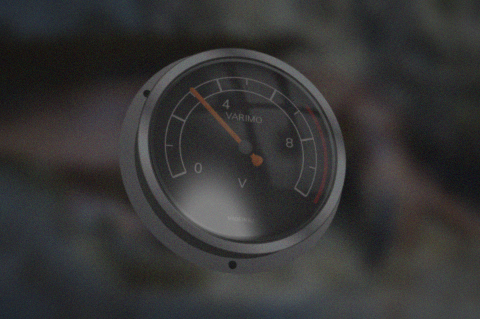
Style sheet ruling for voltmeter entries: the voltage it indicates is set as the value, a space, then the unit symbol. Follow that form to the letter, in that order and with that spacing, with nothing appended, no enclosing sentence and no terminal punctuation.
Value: 3 V
